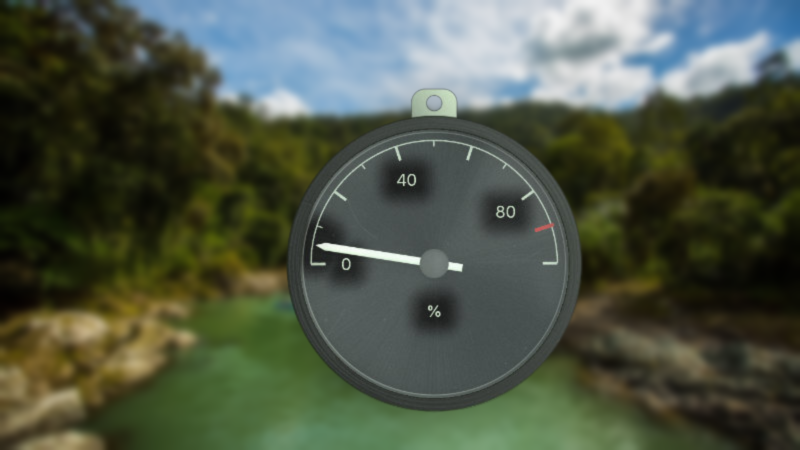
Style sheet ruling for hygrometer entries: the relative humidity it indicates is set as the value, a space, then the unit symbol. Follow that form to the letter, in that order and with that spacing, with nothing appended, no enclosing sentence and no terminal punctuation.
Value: 5 %
